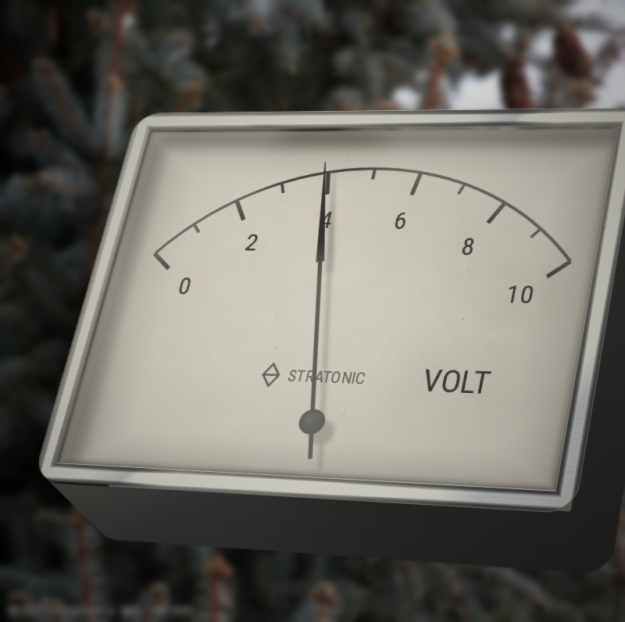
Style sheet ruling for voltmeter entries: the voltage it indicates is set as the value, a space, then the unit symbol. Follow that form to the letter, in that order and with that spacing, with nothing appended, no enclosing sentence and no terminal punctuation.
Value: 4 V
